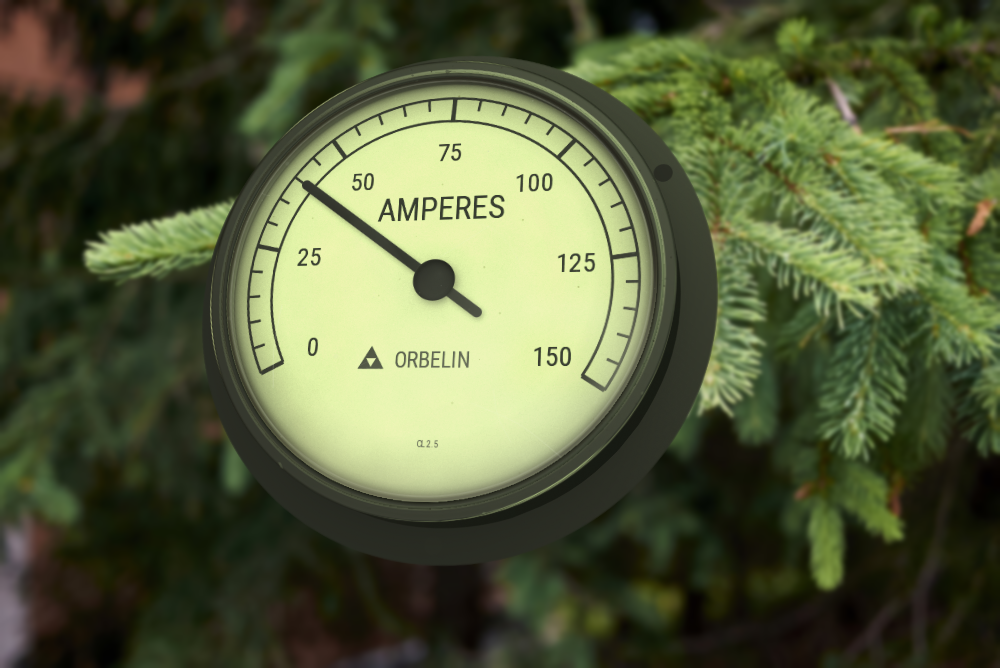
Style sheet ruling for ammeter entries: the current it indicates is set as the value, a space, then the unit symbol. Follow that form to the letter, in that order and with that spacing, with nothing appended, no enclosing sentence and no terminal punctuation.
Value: 40 A
